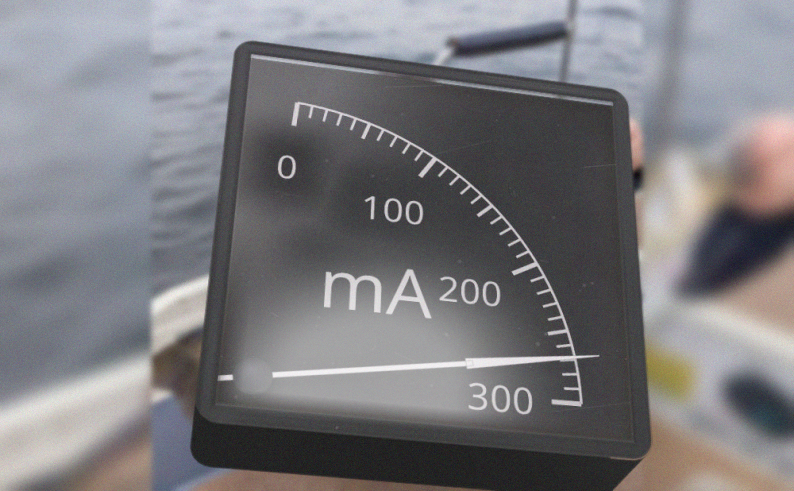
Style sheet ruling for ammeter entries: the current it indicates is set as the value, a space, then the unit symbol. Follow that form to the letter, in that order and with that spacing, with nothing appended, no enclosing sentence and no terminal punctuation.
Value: 270 mA
